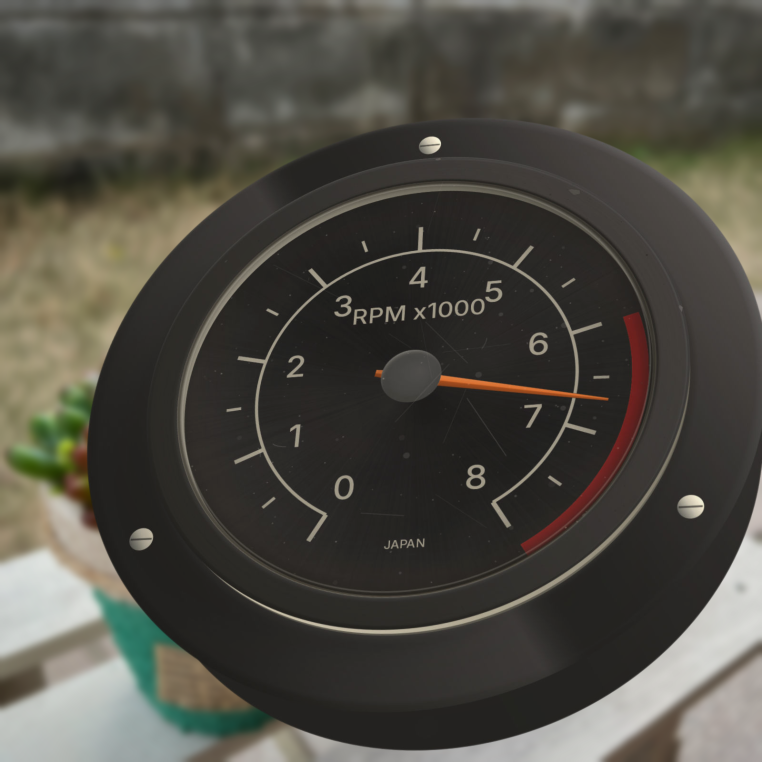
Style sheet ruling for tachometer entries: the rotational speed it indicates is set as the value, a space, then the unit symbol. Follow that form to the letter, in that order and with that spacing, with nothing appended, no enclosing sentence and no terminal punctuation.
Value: 6750 rpm
